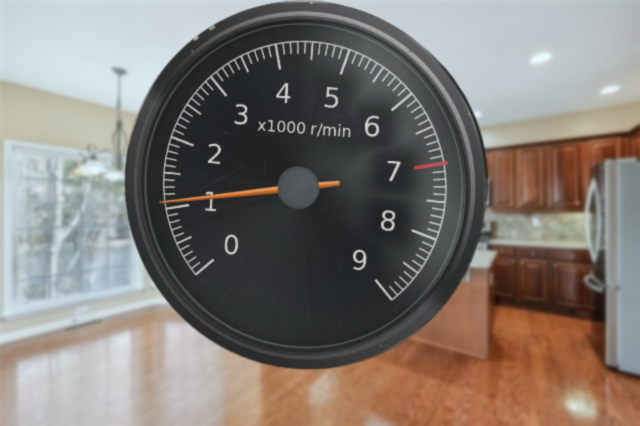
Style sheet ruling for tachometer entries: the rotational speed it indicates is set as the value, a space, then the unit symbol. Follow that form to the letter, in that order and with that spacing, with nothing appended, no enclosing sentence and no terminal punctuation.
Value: 1100 rpm
